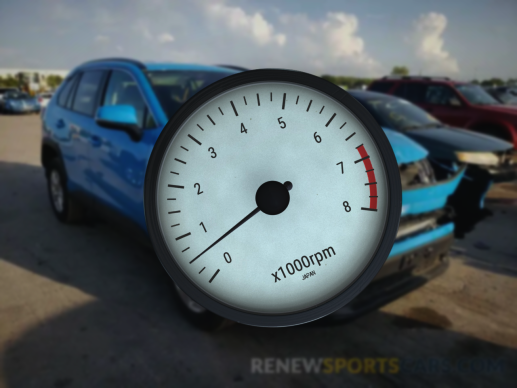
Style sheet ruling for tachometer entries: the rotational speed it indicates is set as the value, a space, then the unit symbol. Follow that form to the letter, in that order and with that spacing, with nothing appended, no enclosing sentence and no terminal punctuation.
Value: 500 rpm
